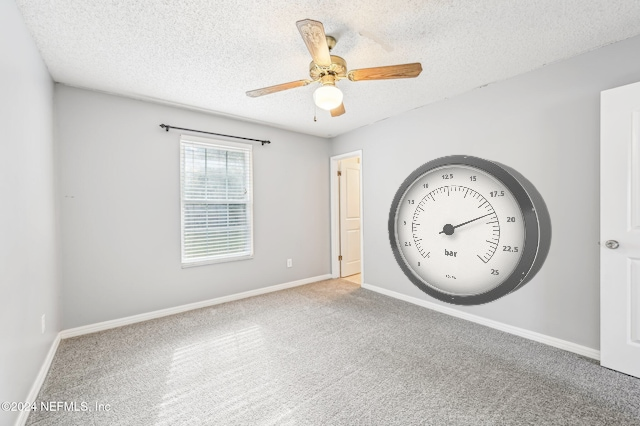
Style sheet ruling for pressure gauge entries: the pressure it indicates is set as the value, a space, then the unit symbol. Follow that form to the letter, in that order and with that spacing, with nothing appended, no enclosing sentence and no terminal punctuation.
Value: 19 bar
